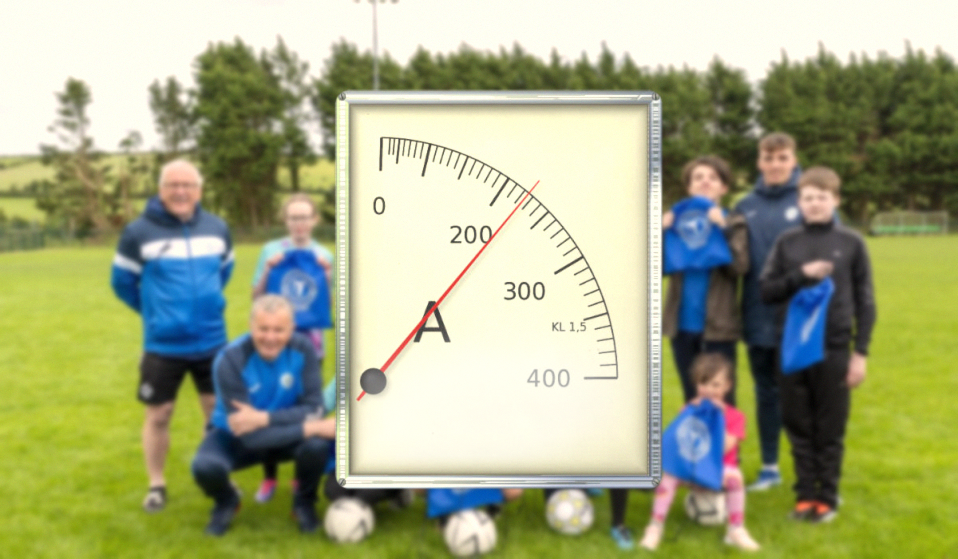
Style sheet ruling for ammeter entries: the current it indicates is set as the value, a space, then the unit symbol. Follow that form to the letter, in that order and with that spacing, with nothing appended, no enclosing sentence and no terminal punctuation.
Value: 225 A
